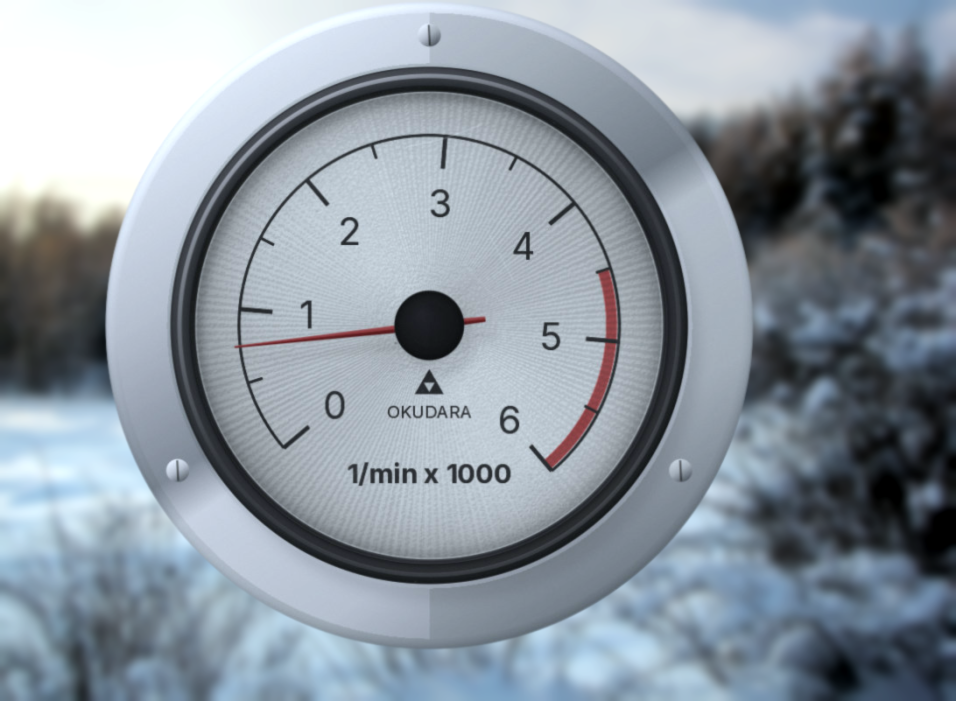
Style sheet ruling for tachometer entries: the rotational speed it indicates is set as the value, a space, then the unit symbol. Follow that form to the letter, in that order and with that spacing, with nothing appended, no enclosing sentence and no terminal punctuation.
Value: 750 rpm
